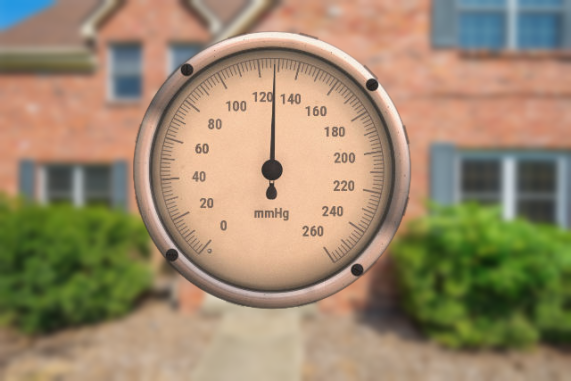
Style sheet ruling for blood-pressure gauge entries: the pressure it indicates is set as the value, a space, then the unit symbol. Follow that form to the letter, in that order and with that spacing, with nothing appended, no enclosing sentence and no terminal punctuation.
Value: 128 mmHg
